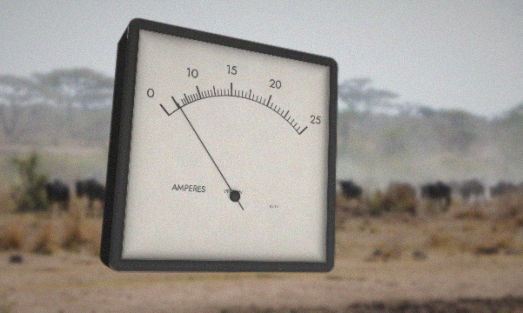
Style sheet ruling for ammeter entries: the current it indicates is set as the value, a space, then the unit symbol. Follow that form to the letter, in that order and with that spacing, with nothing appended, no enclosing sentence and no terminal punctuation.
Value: 5 A
